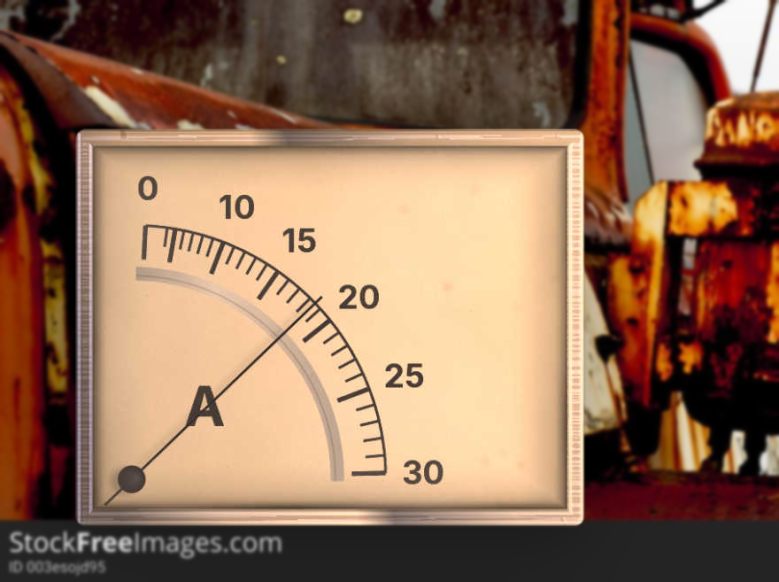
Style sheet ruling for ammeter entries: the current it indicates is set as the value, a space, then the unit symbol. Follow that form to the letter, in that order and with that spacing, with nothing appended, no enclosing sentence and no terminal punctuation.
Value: 18.5 A
